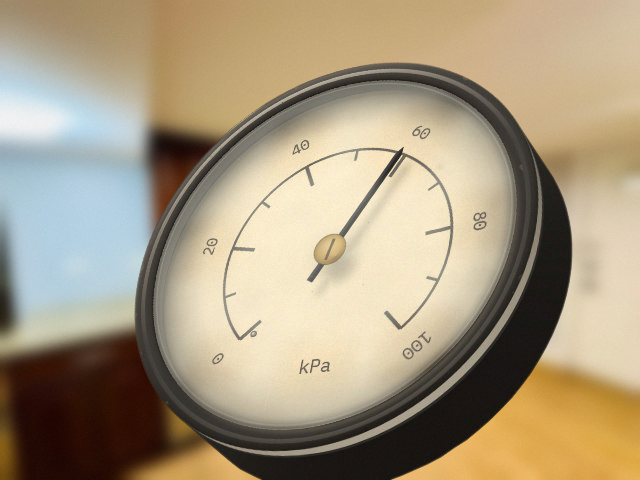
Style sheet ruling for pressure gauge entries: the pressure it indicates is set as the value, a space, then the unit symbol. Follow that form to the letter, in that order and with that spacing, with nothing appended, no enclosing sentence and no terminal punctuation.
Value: 60 kPa
